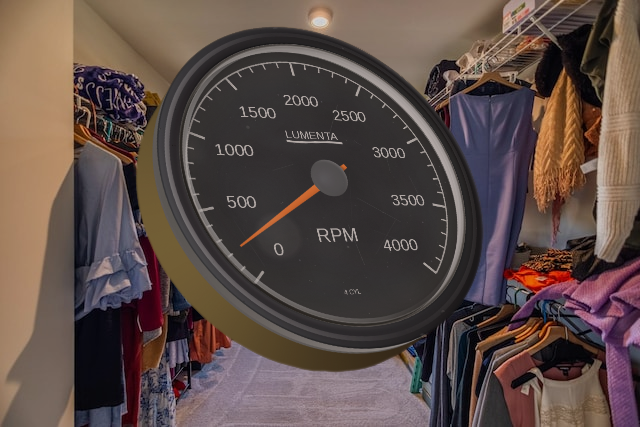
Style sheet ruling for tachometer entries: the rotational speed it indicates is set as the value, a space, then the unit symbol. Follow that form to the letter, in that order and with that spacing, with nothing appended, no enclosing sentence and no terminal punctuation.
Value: 200 rpm
